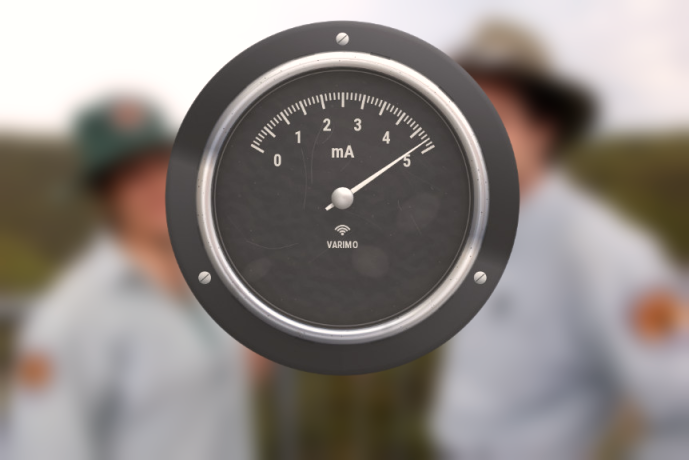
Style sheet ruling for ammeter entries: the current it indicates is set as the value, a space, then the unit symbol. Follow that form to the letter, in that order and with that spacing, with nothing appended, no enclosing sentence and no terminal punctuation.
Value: 4.8 mA
